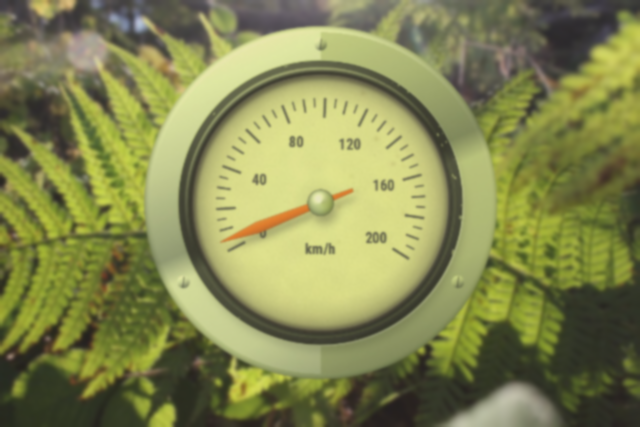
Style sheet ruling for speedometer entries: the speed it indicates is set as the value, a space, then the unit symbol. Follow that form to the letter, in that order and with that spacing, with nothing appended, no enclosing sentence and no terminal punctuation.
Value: 5 km/h
